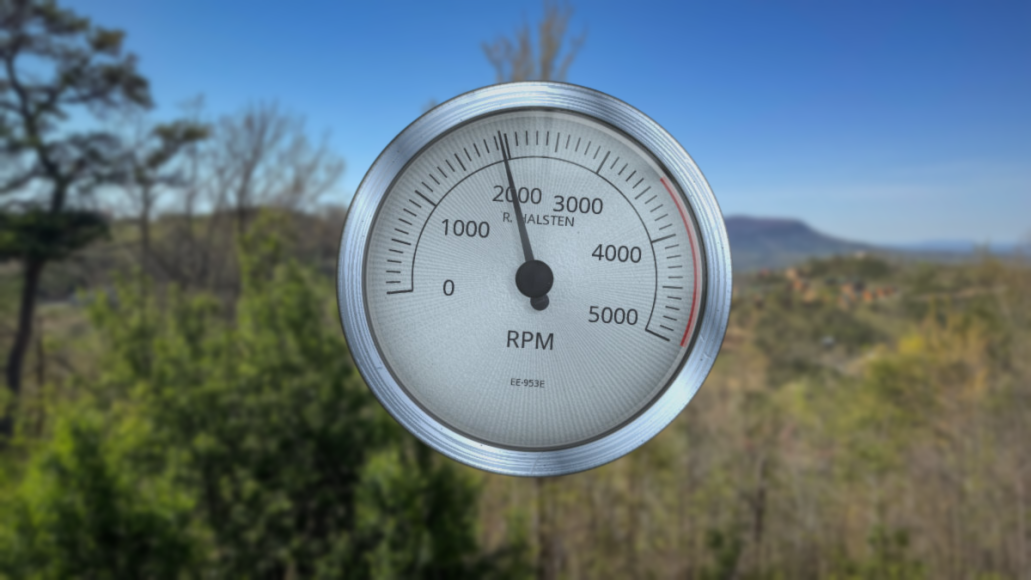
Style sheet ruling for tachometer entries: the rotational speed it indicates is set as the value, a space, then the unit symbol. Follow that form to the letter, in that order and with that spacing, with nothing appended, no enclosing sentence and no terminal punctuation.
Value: 1950 rpm
